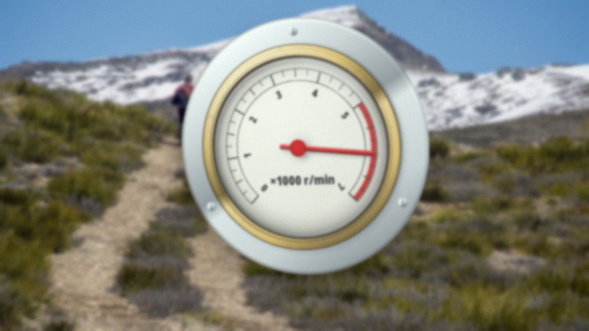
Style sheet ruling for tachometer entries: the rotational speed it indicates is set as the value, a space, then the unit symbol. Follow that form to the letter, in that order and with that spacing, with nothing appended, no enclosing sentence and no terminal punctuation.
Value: 6000 rpm
